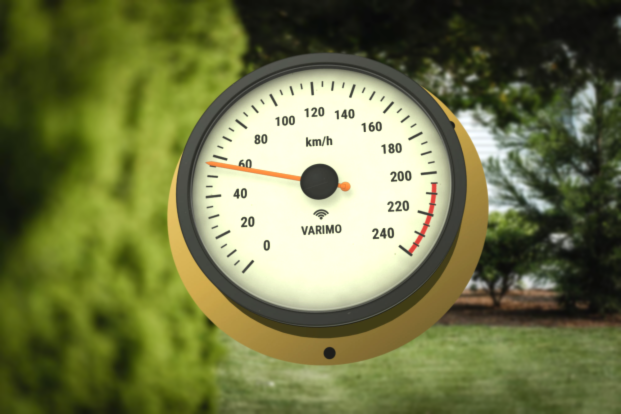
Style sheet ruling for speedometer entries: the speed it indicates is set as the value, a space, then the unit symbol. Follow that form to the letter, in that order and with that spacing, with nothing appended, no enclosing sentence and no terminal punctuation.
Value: 55 km/h
